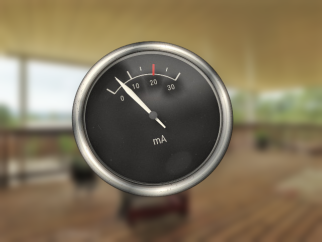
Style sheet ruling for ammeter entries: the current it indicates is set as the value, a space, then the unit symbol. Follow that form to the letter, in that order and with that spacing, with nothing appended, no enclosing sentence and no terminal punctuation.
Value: 5 mA
